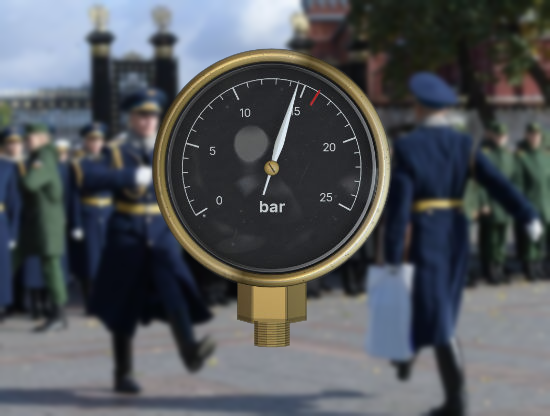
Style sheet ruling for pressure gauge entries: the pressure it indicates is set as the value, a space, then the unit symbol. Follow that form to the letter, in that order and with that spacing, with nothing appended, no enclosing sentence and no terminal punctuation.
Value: 14.5 bar
